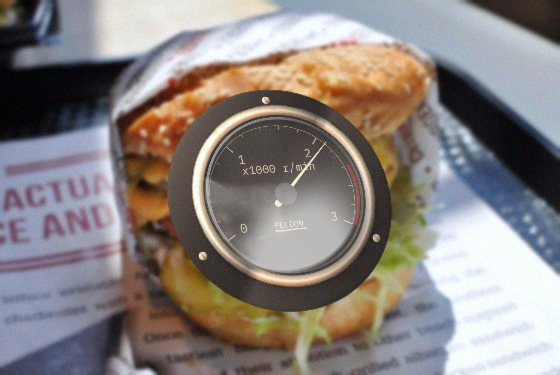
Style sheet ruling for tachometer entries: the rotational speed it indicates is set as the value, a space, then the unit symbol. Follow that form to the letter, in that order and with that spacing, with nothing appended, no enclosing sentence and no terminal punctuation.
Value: 2100 rpm
